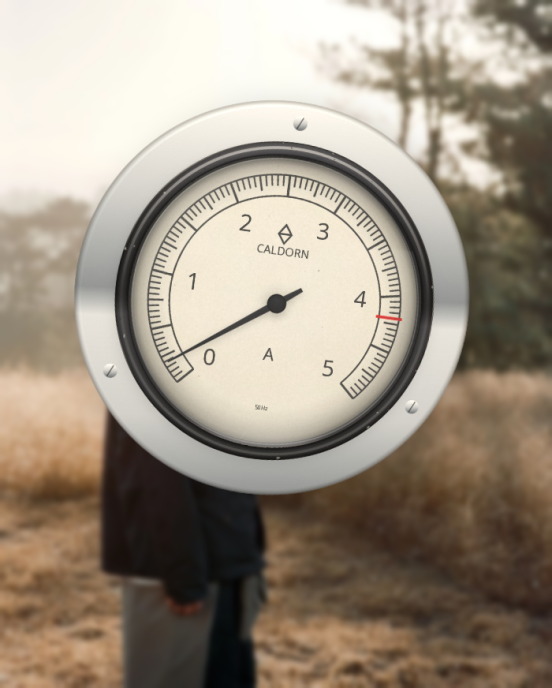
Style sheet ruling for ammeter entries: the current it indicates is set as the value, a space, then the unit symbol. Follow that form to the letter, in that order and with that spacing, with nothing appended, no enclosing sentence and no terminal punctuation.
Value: 0.2 A
